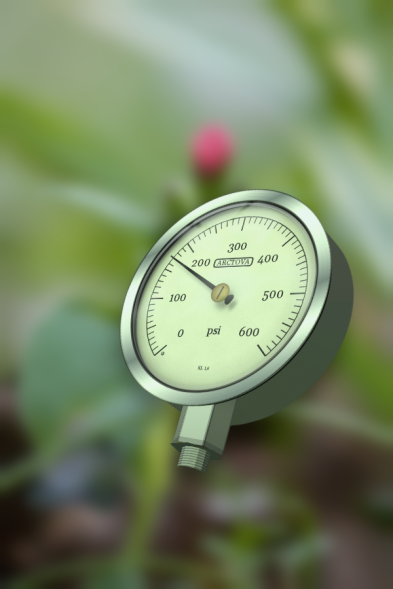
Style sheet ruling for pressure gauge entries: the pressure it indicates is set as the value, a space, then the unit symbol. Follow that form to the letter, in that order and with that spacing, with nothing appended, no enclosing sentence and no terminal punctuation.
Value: 170 psi
